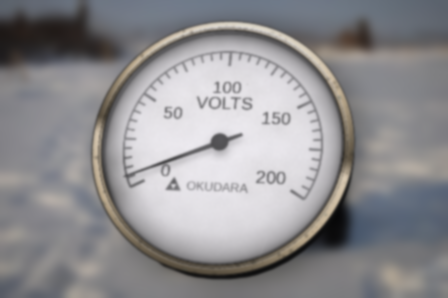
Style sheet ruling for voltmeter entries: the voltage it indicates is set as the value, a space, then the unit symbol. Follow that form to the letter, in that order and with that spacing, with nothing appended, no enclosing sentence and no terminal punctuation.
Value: 5 V
